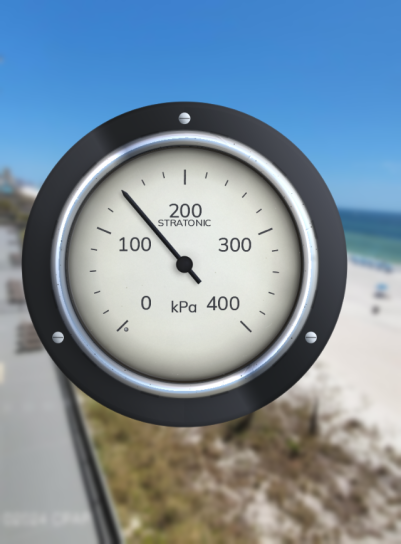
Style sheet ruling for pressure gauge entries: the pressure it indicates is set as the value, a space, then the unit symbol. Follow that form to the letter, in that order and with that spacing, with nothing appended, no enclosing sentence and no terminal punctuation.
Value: 140 kPa
